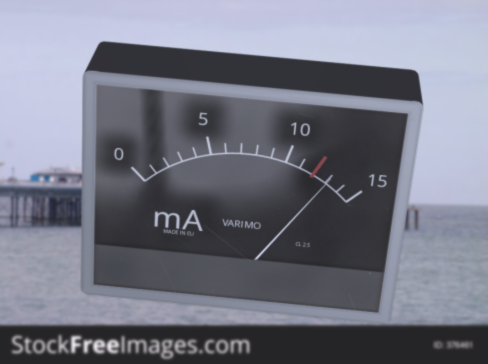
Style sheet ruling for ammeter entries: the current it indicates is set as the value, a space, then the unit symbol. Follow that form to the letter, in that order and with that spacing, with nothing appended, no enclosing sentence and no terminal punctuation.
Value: 13 mA
